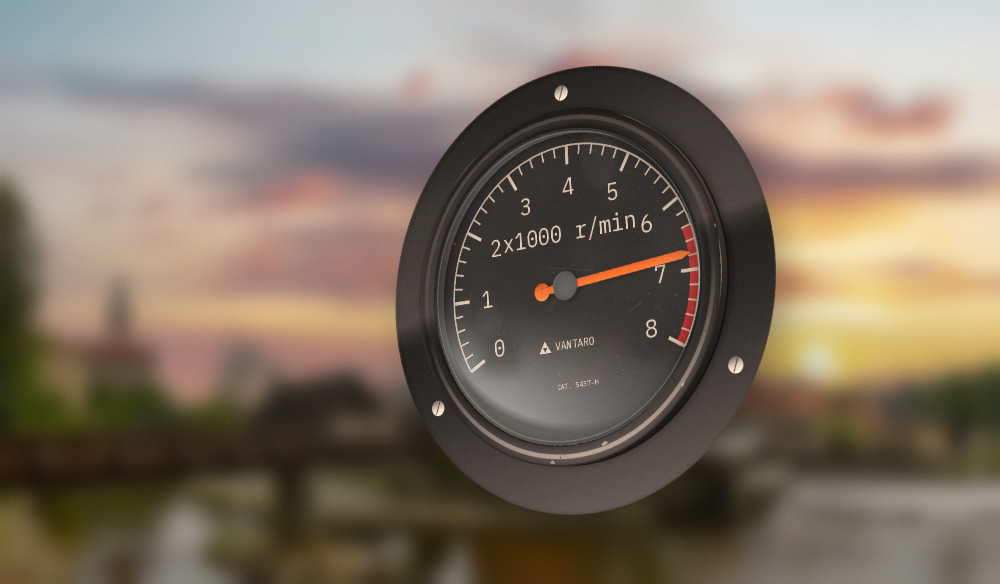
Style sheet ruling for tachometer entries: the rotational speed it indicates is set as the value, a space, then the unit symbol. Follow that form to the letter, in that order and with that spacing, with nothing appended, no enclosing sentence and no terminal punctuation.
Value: 6800 rpm
